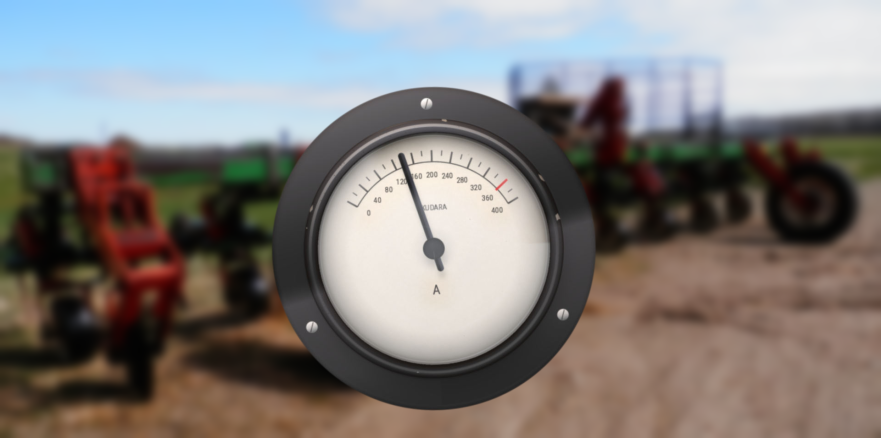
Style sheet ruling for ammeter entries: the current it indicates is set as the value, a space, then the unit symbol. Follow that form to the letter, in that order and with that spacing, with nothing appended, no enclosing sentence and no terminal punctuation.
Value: 140 A
